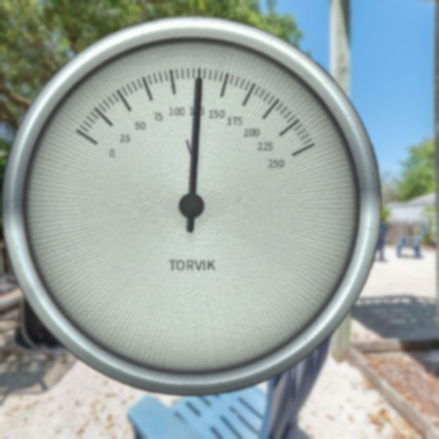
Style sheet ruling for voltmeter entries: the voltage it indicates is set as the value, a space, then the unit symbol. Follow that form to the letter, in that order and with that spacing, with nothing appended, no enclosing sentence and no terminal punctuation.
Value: 125 V
